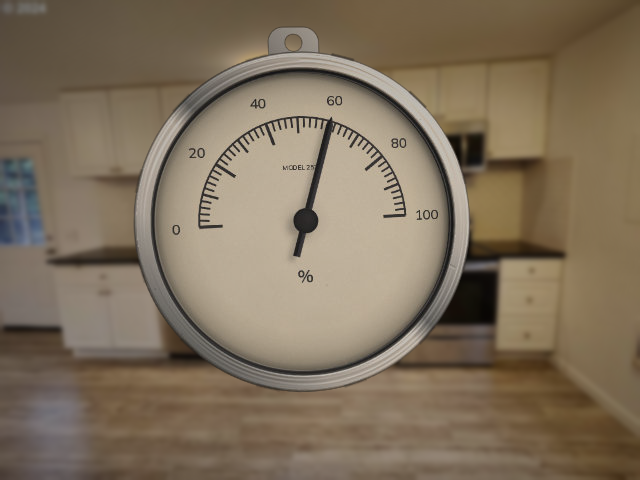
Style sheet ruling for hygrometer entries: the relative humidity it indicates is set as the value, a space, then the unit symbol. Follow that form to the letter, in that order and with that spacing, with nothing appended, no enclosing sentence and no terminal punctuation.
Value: 60 %
